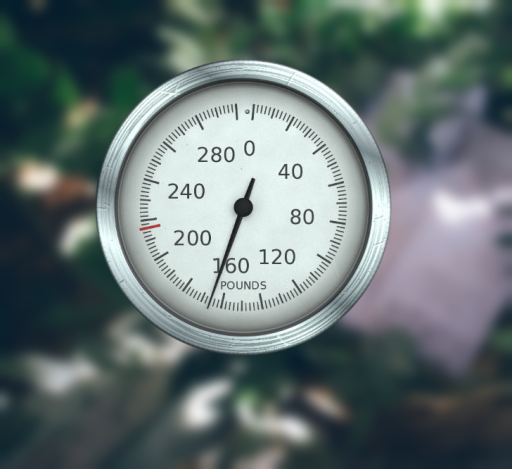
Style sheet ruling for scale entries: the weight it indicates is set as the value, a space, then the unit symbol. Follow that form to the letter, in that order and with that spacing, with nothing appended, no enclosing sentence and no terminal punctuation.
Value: 166 lb
